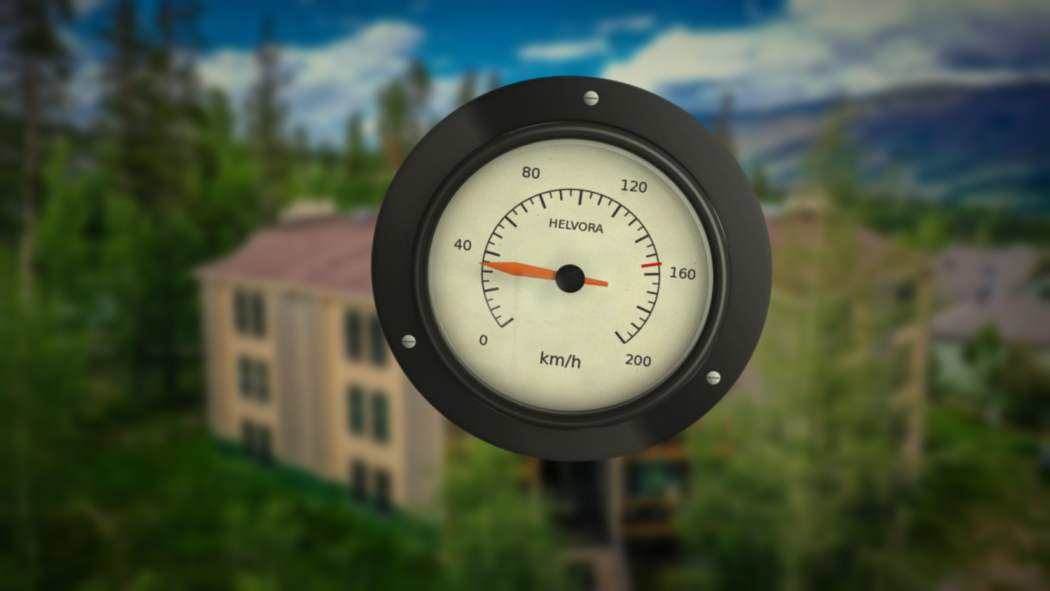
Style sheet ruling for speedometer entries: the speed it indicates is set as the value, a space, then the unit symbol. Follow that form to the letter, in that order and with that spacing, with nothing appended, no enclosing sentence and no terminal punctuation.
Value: 35 km/h
